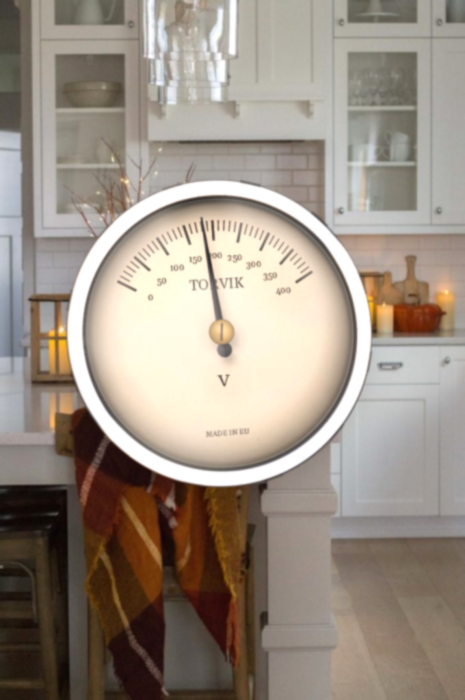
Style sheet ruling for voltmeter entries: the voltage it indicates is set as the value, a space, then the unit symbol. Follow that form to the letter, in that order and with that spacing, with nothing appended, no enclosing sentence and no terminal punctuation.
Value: 180 V
